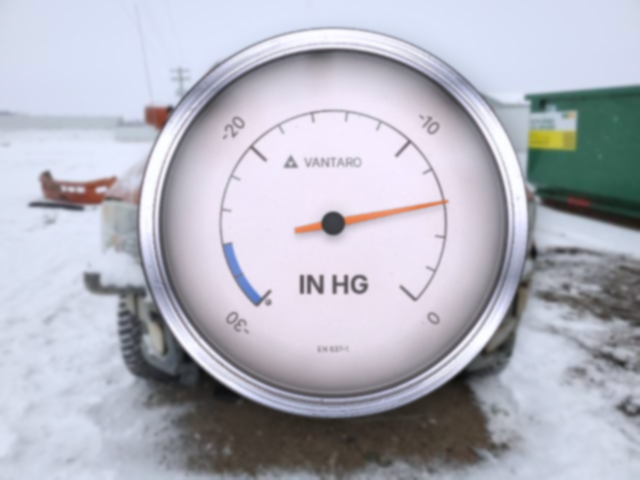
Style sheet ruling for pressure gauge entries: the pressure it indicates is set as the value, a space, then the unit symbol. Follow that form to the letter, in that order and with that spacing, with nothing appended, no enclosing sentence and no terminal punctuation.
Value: -6 inHg
